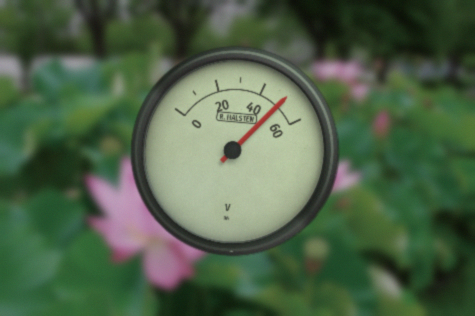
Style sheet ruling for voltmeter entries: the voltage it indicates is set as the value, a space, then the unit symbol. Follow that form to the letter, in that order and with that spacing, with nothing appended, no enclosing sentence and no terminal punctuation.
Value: 50 V
